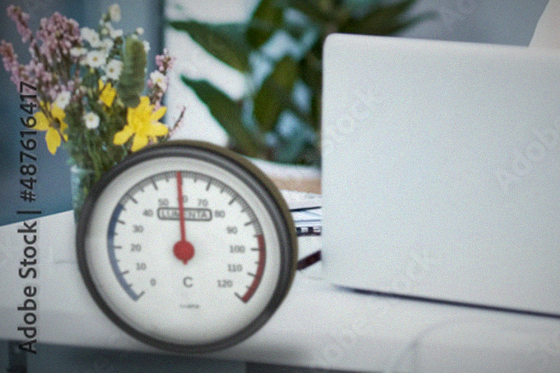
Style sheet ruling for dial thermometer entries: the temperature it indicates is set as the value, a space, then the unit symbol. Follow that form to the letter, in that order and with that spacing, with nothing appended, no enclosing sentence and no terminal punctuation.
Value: 60 °C
